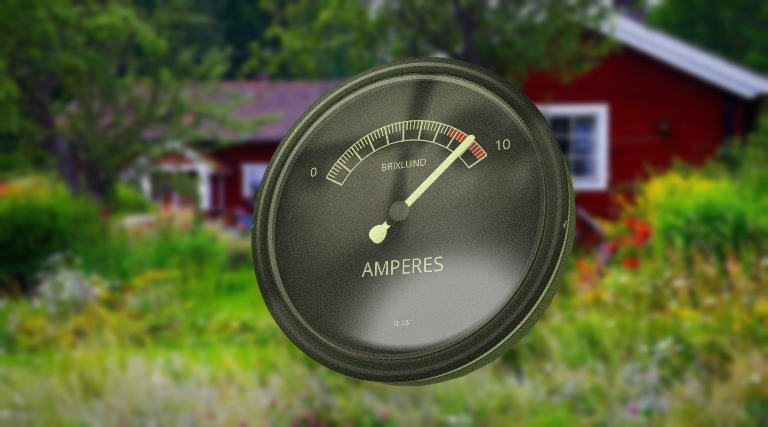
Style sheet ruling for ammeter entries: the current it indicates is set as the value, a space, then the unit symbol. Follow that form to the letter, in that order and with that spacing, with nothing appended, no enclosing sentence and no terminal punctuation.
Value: 9 A
